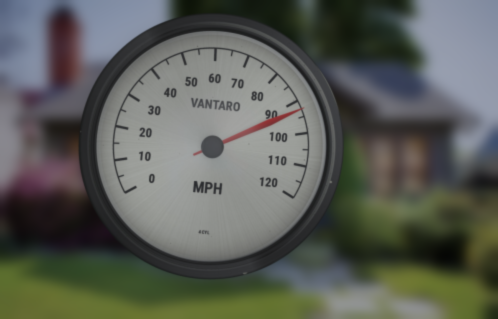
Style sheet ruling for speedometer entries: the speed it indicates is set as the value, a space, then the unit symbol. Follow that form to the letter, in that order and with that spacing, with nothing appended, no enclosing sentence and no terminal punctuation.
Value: 92.5 mph
